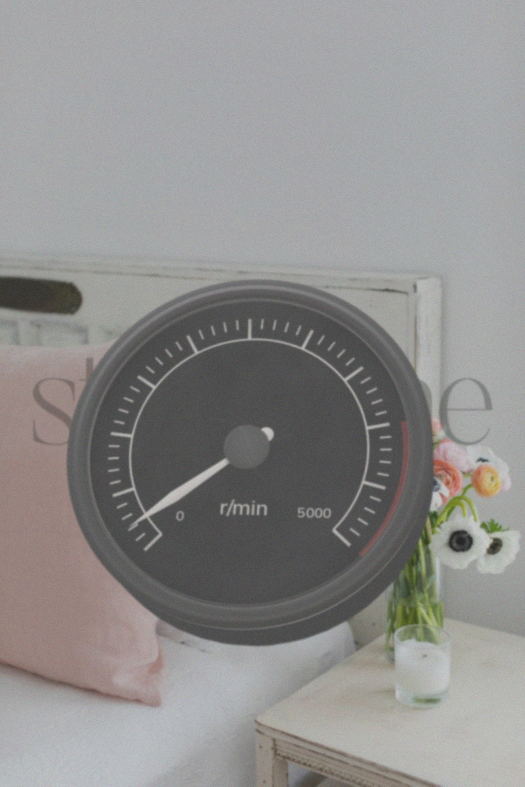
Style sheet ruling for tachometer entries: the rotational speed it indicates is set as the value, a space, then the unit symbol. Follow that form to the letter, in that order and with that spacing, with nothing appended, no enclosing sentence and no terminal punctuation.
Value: 200 rpm
